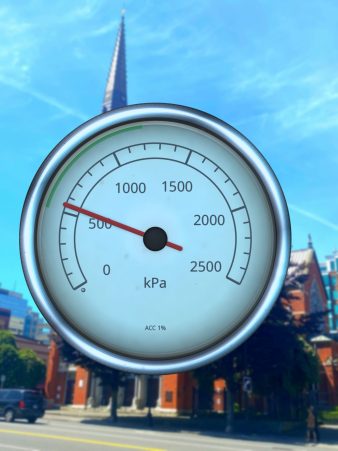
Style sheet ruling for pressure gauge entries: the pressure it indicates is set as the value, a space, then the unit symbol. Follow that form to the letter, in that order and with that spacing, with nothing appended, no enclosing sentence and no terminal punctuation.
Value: 550 kPa
